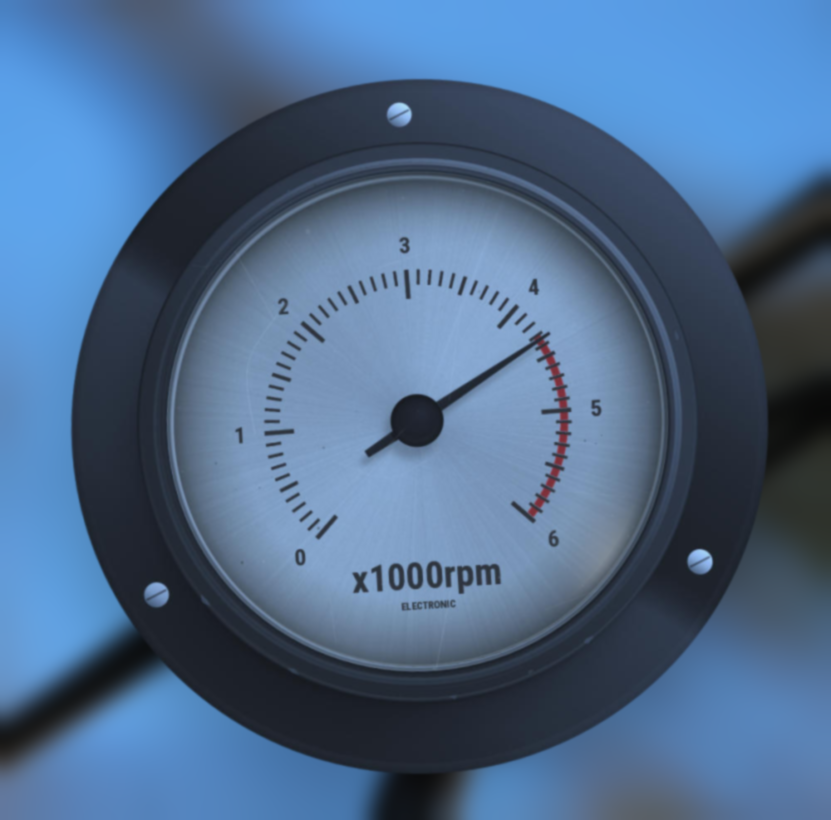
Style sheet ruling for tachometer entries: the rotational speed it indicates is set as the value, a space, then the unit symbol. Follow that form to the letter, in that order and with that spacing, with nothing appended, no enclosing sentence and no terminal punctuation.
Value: 4350 rpm
